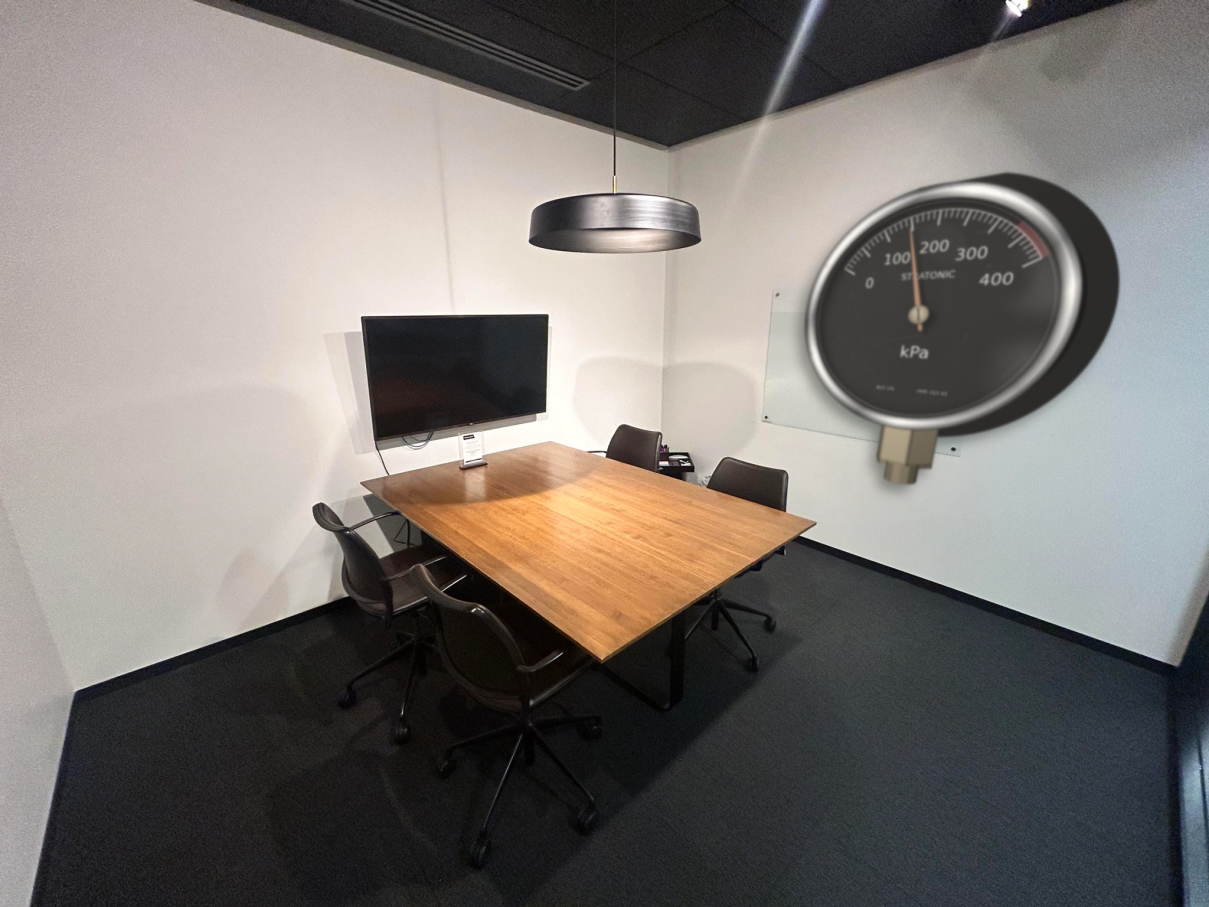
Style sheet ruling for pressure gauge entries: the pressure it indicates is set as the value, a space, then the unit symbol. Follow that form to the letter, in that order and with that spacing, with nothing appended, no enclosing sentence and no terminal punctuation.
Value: 150 kPa
